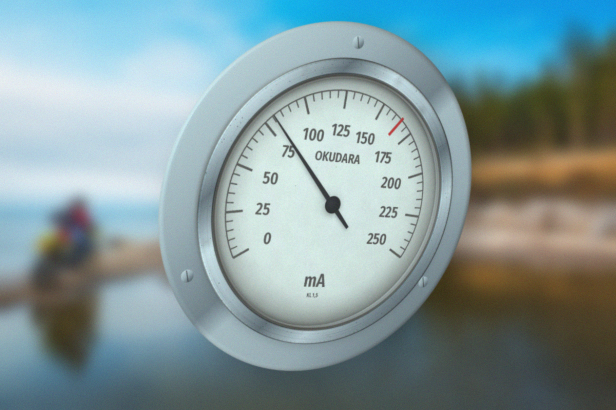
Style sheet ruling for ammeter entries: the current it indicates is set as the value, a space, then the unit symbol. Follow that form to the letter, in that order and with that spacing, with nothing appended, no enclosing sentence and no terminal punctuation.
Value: 80 mA
